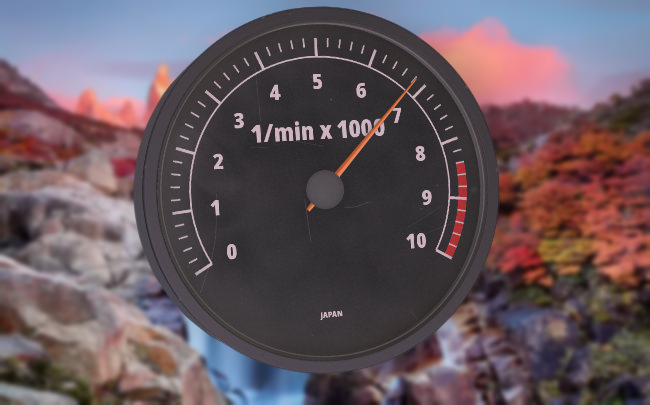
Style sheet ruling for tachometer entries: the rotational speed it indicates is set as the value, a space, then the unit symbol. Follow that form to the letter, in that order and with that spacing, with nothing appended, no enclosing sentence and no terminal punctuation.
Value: 6800 rpm
